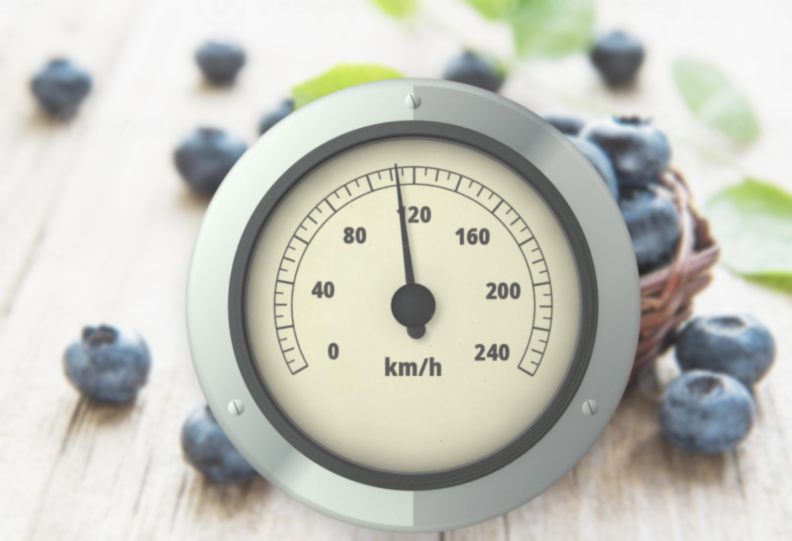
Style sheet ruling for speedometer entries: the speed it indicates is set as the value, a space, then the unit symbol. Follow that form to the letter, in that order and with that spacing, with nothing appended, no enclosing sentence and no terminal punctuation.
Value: 112.5 km/h
